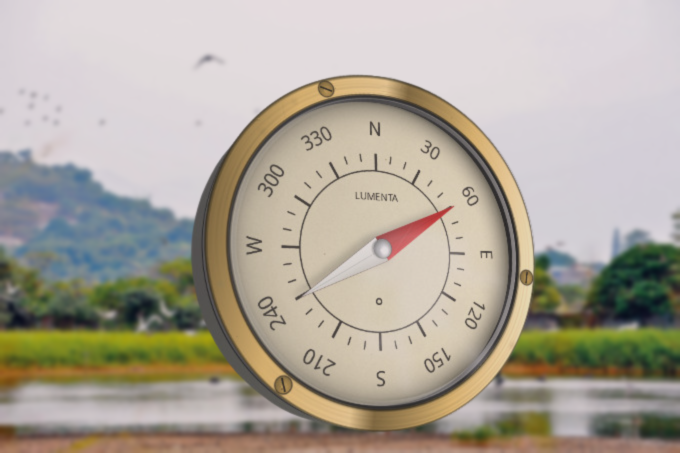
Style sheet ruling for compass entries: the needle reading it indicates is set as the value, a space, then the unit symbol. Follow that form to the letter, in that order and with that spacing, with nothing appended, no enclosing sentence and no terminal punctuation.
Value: 60 °
